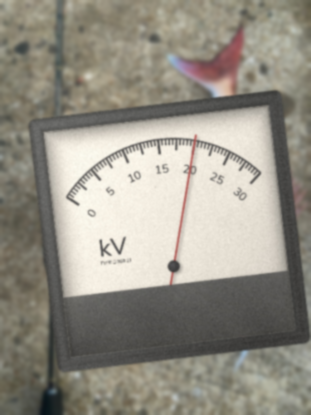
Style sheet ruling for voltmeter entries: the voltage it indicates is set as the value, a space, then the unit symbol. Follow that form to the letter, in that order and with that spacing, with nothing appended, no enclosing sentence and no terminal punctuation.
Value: 20 kV
